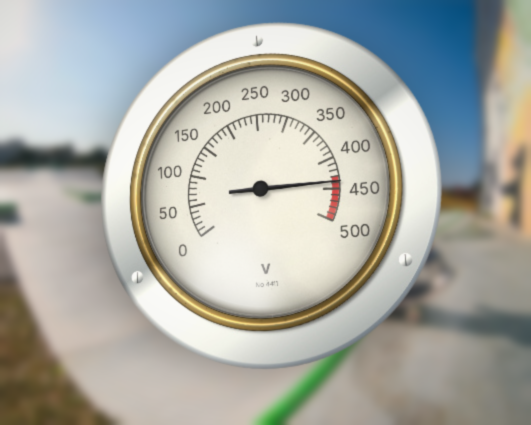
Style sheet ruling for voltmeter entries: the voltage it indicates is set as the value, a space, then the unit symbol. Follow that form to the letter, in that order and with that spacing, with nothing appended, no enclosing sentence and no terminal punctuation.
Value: 440 V
